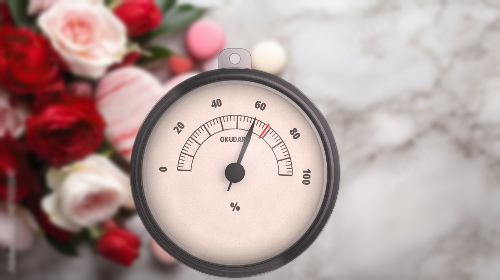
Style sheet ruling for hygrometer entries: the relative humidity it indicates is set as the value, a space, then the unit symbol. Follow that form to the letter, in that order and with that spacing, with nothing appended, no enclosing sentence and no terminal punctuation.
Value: 60 %
